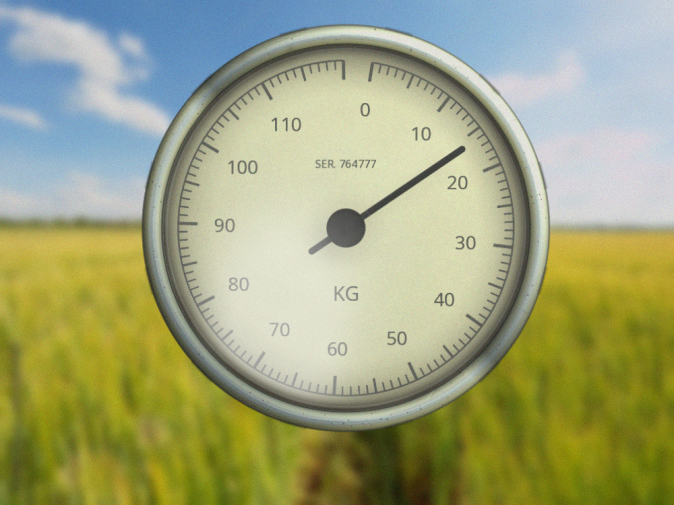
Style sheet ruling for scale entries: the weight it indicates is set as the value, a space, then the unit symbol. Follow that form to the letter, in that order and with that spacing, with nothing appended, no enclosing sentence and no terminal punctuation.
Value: 16 kg
